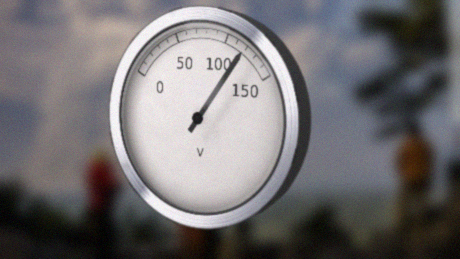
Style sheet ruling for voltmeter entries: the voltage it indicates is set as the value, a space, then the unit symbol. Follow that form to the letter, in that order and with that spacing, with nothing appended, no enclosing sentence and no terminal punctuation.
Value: 120 V
